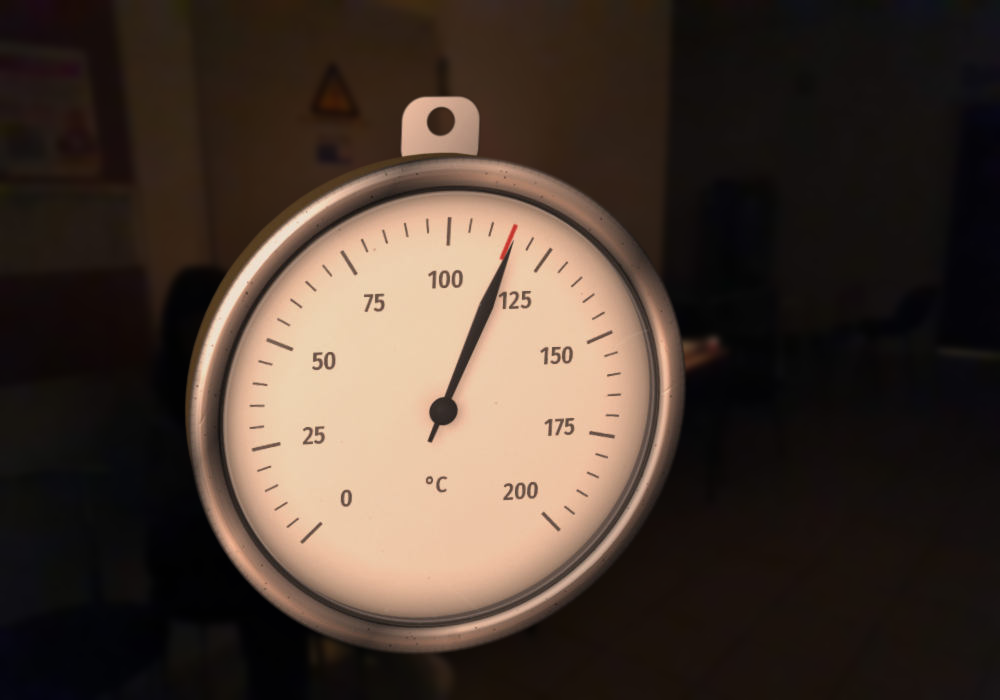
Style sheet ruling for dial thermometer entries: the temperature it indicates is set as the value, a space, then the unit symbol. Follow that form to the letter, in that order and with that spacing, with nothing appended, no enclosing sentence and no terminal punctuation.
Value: 115 °C
